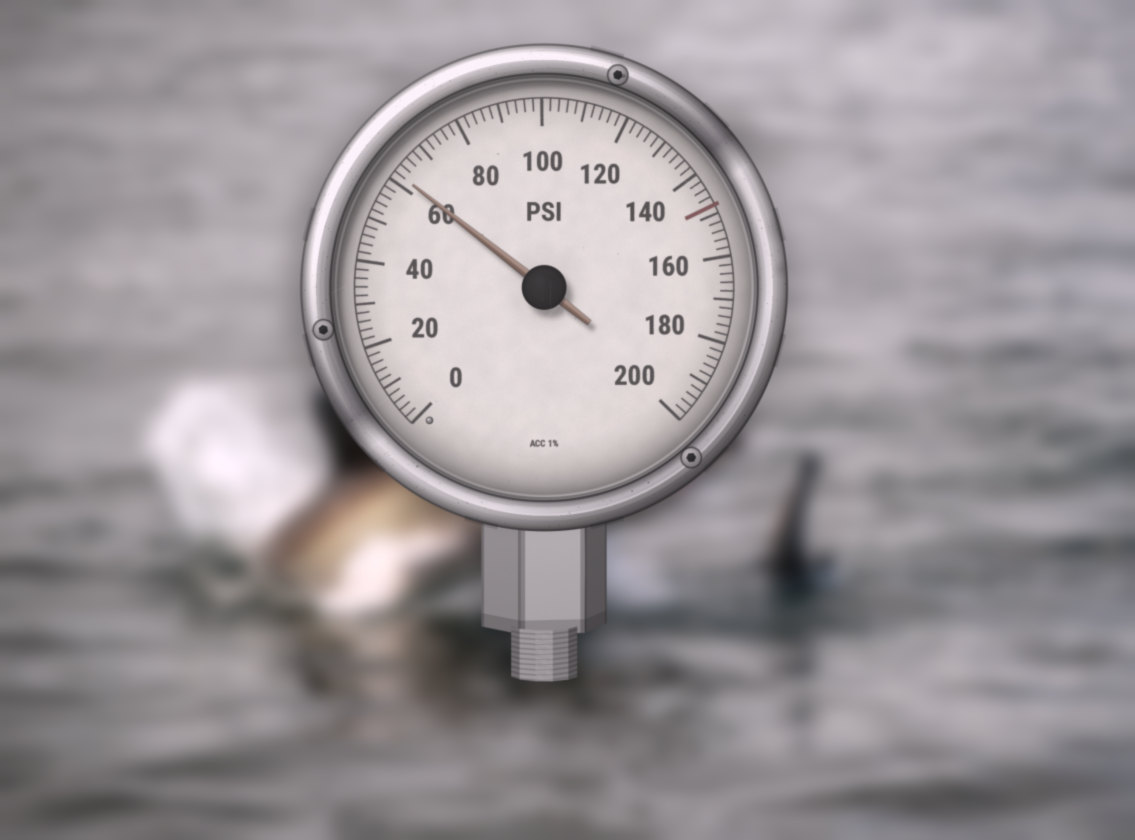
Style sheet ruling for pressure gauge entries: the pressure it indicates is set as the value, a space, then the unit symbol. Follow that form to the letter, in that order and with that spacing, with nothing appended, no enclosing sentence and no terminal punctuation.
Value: 62 psi
